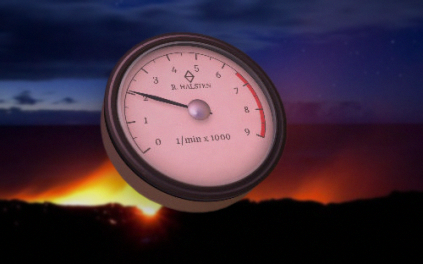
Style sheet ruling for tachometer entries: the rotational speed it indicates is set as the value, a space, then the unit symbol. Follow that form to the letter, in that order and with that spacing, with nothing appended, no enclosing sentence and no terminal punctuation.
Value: 2000 rpm
